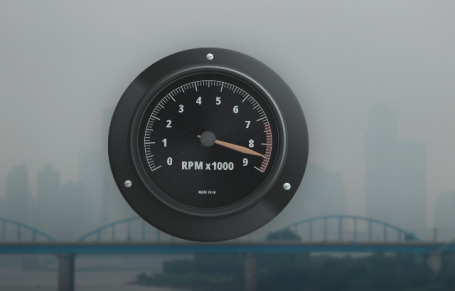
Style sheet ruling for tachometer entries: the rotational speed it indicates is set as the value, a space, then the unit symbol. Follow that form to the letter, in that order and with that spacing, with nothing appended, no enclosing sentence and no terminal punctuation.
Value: 8500 rpm
